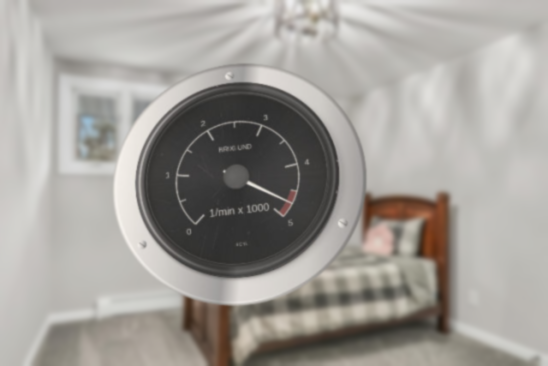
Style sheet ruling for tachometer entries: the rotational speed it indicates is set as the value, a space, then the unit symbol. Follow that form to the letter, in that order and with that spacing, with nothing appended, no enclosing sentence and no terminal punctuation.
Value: 4750 rpm
